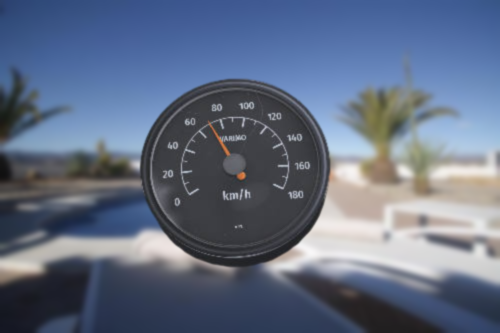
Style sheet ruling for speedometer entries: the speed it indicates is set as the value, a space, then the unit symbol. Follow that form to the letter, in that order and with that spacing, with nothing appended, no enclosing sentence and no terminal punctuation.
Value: 70 km/h
